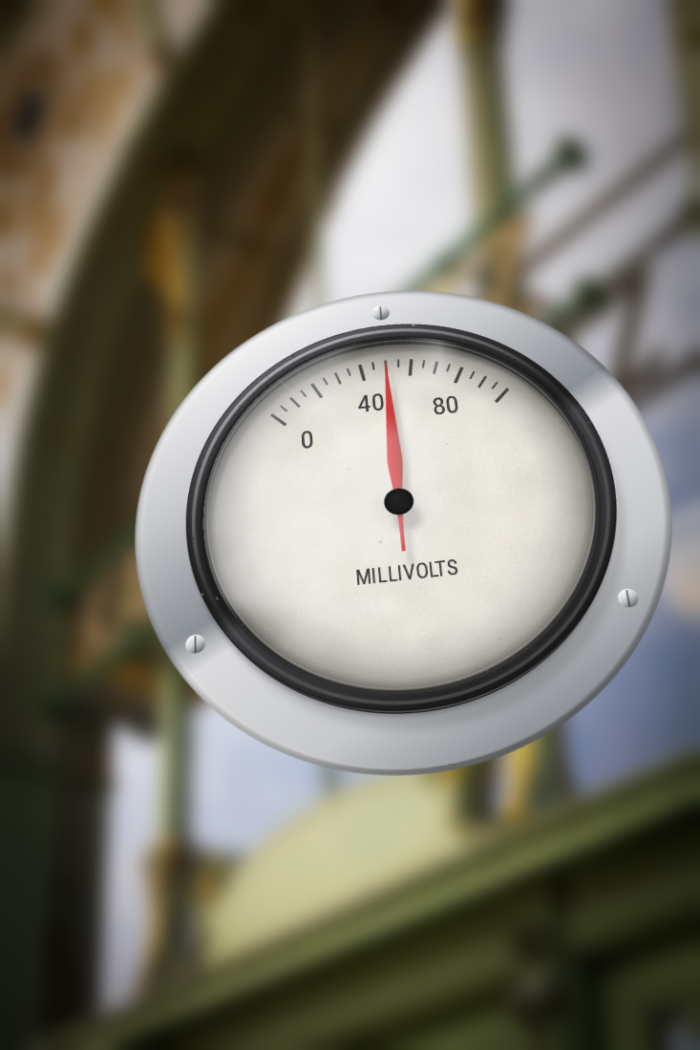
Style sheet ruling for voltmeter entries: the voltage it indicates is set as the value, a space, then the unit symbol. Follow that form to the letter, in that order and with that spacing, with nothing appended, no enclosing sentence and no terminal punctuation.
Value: 50 mV
